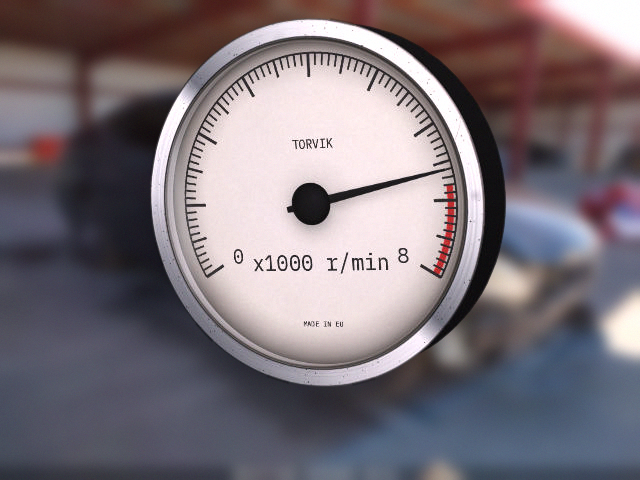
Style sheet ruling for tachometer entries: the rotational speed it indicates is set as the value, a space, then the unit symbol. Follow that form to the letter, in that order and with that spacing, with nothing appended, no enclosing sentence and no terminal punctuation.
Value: 6600 rpm
